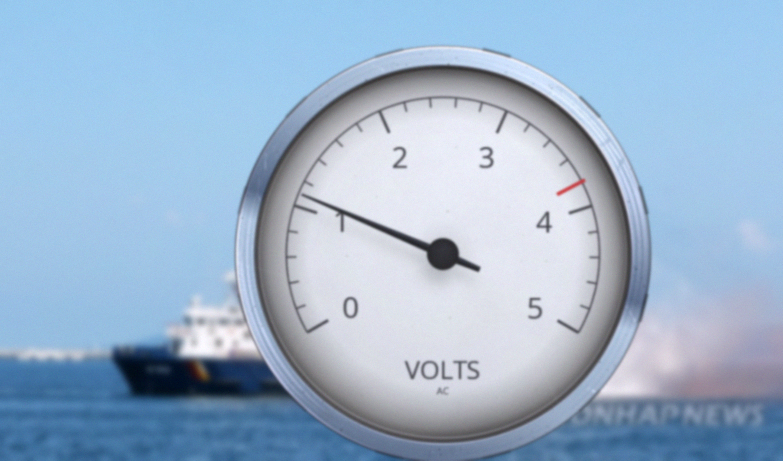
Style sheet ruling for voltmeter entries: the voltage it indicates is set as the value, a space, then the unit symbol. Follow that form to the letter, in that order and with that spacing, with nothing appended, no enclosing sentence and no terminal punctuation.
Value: 1.1 V
